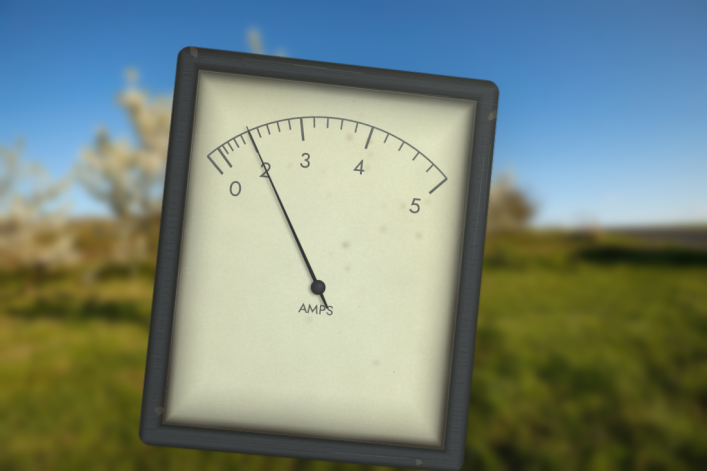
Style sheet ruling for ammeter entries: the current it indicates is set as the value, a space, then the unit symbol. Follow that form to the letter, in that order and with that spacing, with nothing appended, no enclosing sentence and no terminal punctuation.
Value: 2 A
